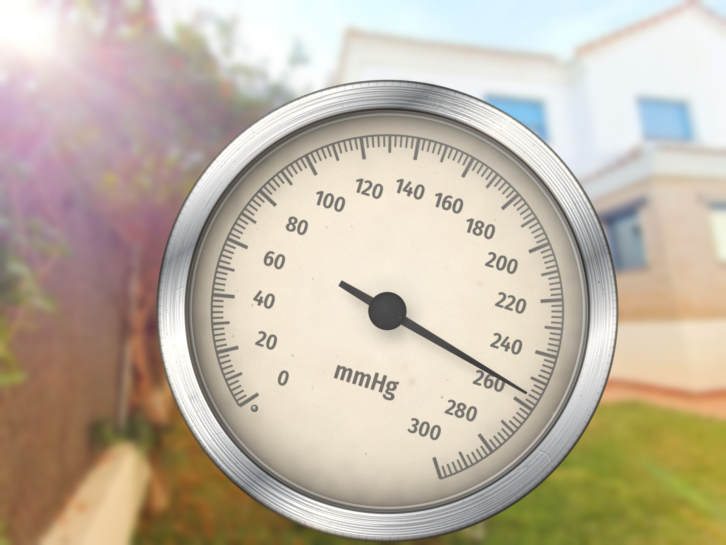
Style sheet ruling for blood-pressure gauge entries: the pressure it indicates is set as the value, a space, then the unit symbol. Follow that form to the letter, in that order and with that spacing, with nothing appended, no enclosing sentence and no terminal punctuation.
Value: 256 mmHg
